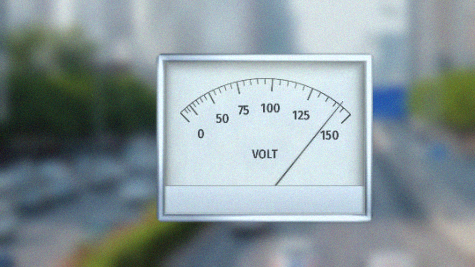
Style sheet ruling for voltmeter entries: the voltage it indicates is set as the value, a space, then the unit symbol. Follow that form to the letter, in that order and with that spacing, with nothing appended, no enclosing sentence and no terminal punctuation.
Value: 142.5 V
